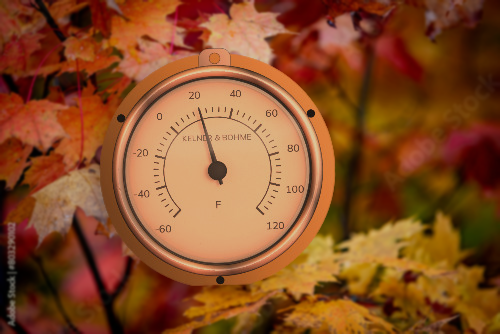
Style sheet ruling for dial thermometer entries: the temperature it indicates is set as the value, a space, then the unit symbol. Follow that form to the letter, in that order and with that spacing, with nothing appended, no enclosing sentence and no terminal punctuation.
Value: 20 °F
